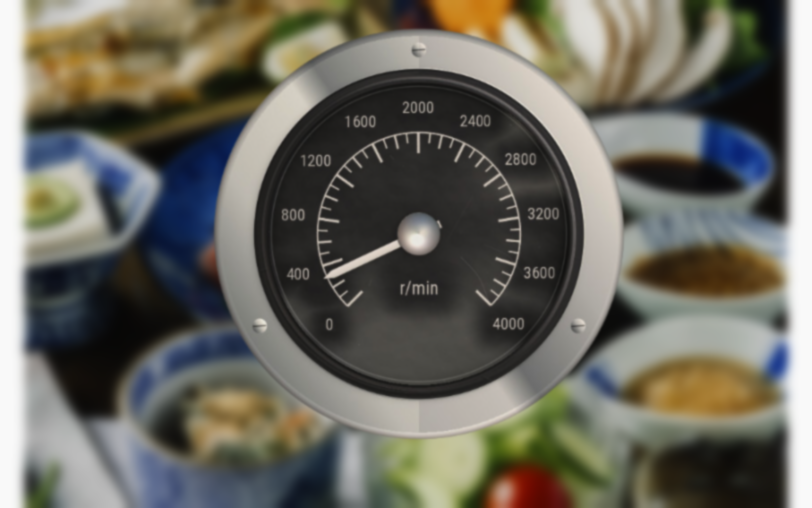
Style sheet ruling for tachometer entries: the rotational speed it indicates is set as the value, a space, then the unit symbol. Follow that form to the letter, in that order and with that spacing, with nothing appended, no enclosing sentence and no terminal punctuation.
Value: 300 rpm
